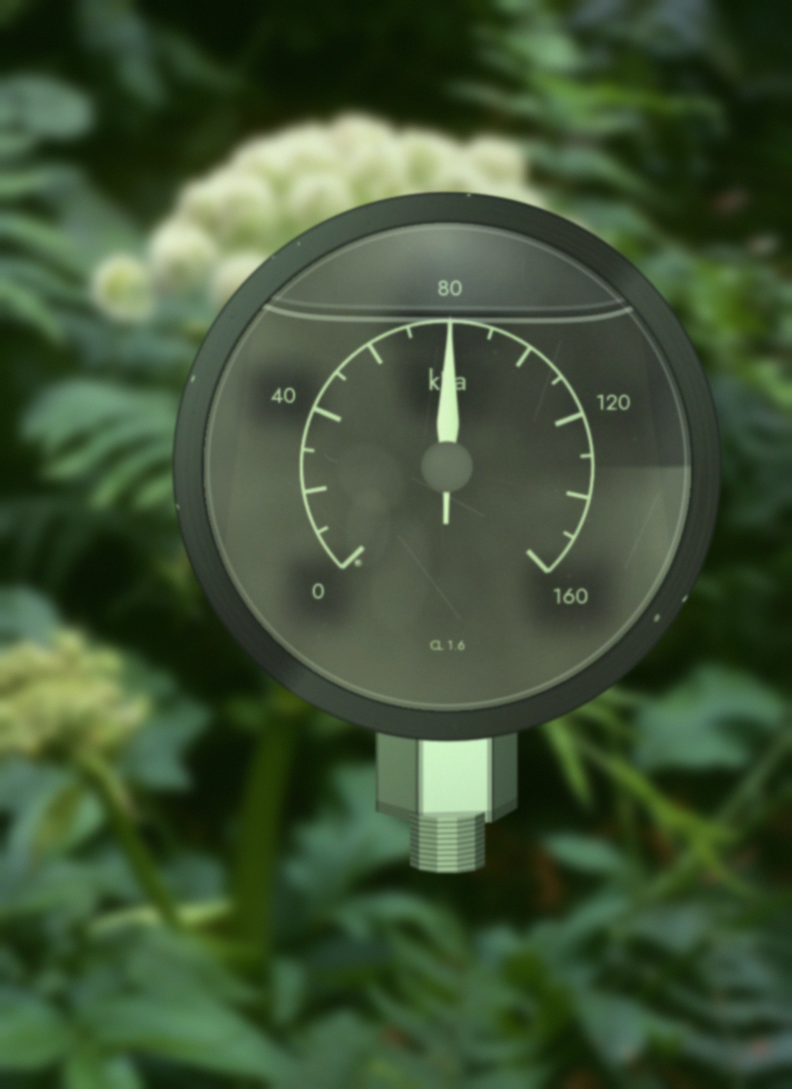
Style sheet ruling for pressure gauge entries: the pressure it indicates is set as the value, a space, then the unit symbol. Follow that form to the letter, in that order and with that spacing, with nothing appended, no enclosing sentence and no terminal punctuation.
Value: 80 kPa
